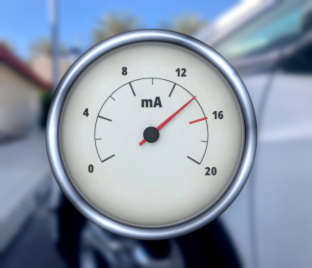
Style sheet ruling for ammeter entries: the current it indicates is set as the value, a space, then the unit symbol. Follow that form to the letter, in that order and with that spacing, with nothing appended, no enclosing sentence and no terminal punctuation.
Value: 14 mA
